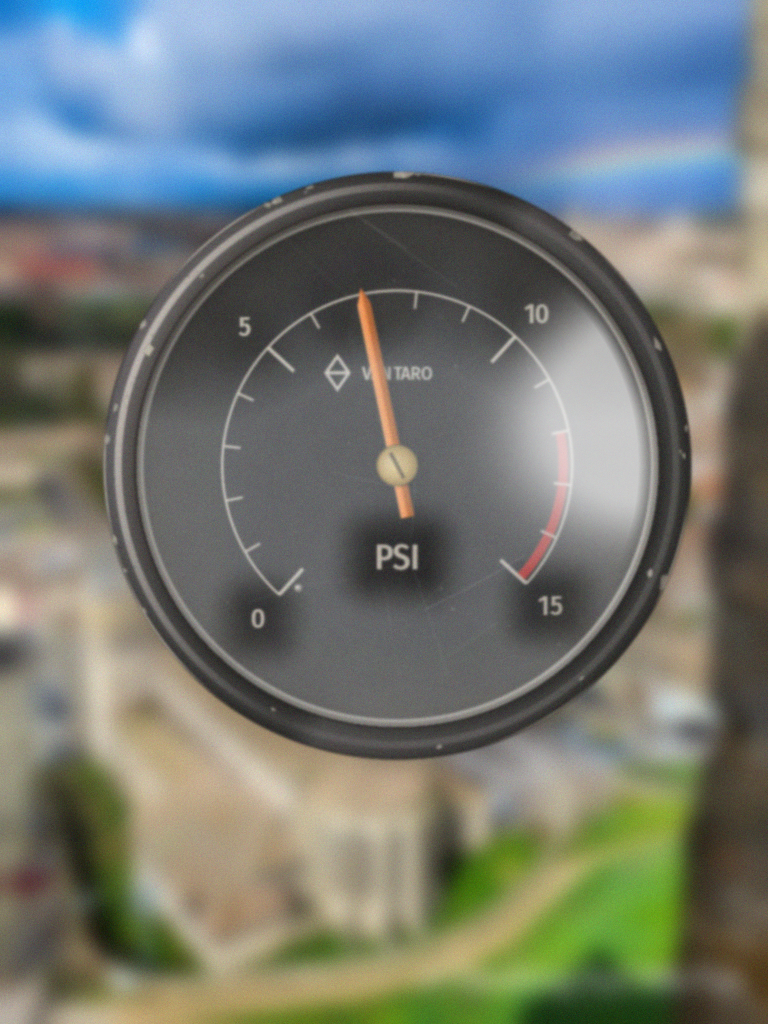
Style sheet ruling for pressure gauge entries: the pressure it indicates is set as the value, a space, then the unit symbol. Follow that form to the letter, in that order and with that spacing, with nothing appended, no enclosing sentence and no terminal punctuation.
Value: 7 psi
